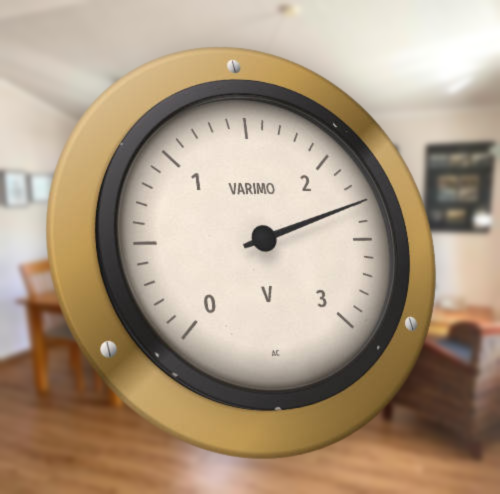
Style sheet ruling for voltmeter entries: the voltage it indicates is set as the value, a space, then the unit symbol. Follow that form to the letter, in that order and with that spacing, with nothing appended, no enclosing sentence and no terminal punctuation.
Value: 2.3 V
